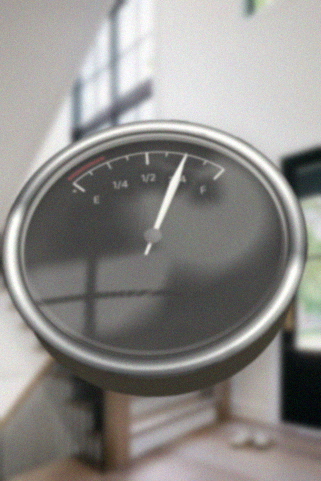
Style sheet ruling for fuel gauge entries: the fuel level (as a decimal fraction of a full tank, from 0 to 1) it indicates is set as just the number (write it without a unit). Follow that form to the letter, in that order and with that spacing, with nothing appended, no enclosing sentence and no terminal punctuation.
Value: 0.75
